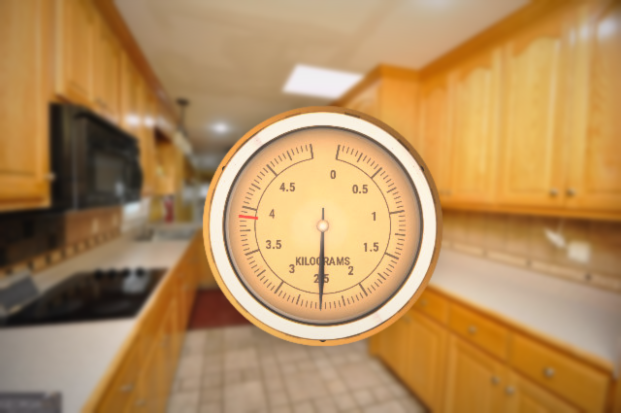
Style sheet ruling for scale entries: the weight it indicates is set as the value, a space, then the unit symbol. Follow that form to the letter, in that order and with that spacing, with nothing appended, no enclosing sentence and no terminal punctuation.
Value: 2.5 kg
